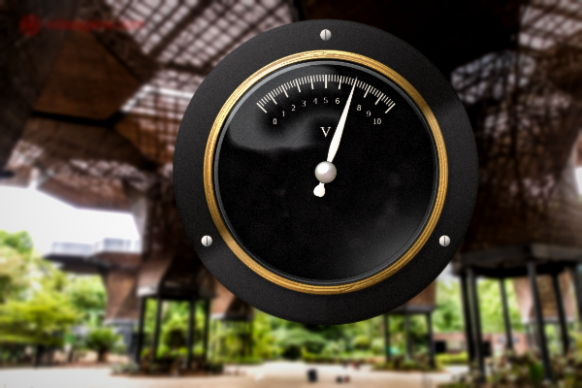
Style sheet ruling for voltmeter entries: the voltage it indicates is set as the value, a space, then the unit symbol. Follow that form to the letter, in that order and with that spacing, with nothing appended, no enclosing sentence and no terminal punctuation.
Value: 7 V
